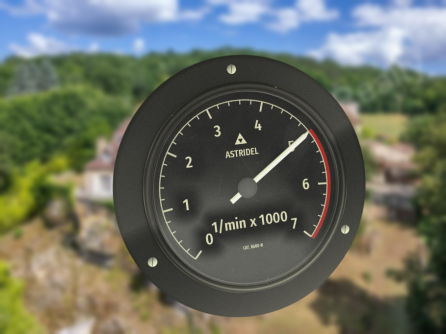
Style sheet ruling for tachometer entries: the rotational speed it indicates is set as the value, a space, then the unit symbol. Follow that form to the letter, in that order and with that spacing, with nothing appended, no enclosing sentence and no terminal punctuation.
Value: 5000 rpm
